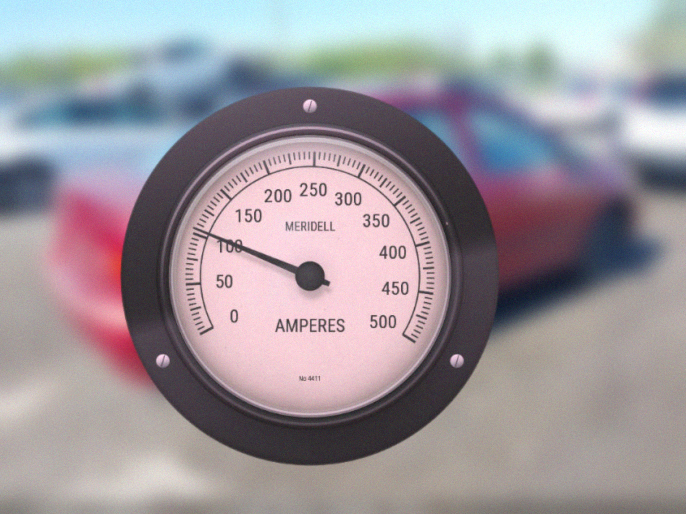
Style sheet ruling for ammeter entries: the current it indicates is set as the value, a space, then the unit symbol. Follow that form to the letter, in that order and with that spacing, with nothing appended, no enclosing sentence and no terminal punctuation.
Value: 105 A
